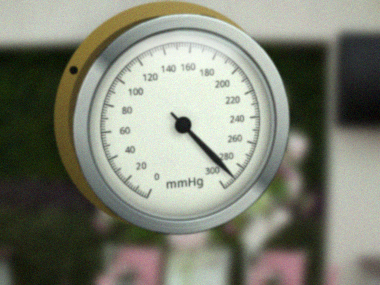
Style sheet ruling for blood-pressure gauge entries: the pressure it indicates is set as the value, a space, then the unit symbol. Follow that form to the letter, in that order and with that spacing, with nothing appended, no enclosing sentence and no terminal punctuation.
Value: 290 mmHg
